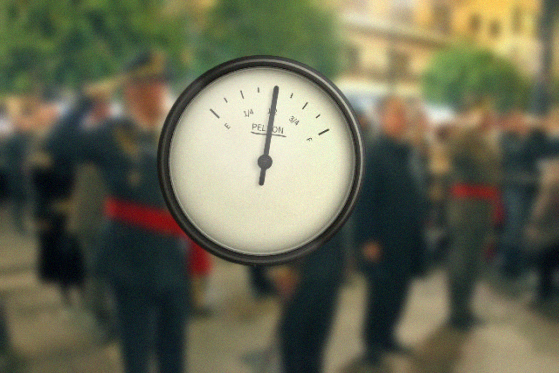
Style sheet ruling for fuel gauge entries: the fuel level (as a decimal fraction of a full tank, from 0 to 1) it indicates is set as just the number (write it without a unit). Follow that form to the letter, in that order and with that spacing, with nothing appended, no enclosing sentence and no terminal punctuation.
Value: 0.5
